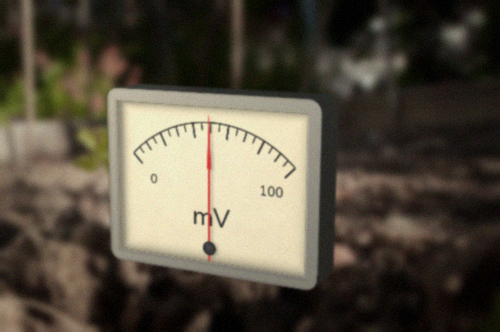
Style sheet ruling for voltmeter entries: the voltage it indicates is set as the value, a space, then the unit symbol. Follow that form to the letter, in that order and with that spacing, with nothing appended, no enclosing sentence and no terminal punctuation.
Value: 50 mV
